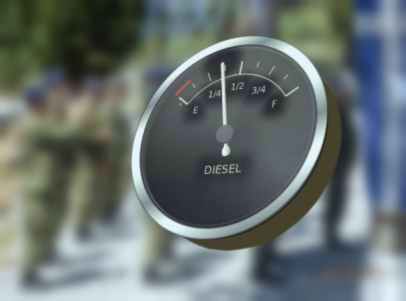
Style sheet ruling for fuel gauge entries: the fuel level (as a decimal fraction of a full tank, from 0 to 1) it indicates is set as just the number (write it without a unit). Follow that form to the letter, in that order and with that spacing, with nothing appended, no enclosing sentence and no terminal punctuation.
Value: 0.375
